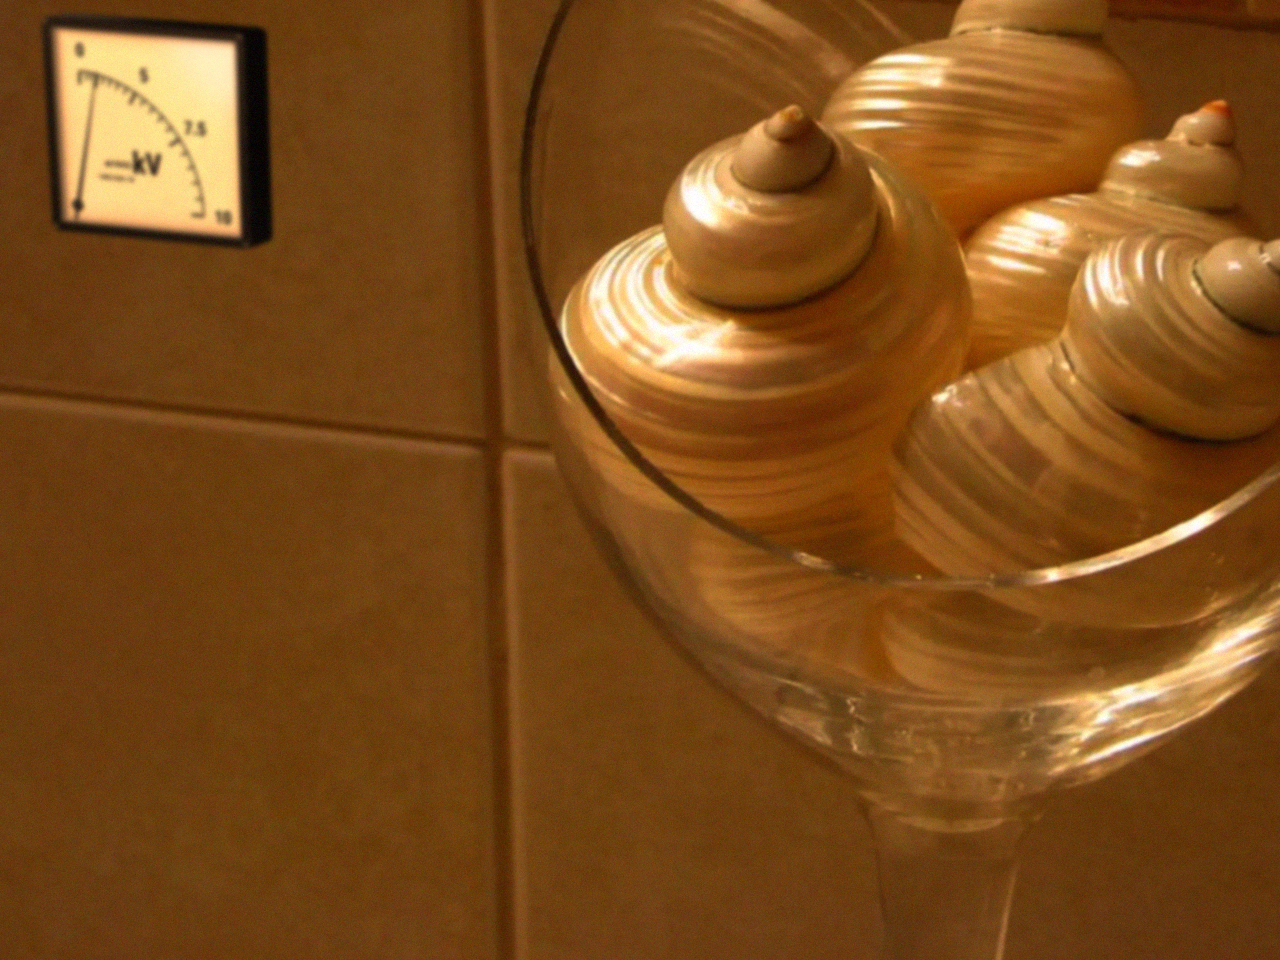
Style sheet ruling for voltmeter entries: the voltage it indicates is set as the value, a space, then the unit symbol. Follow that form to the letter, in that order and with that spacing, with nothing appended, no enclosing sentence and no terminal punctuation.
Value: 2.5 kV
